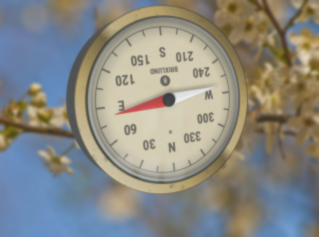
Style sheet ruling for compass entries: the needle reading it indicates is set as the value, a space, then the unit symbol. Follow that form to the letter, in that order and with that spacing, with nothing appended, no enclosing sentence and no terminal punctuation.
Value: 82.5 °
